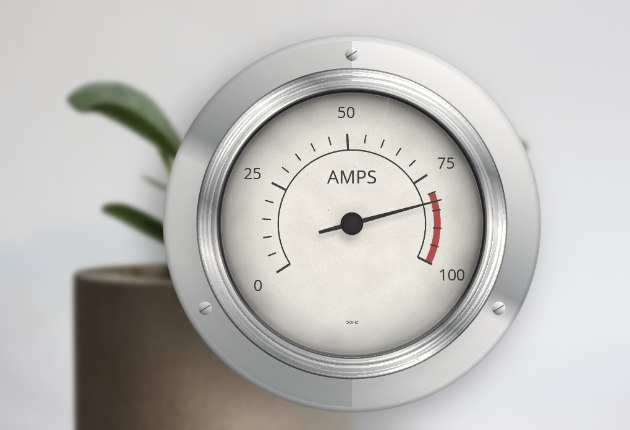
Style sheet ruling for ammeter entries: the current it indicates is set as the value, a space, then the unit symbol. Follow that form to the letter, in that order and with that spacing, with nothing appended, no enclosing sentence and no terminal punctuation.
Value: 82.5 A
